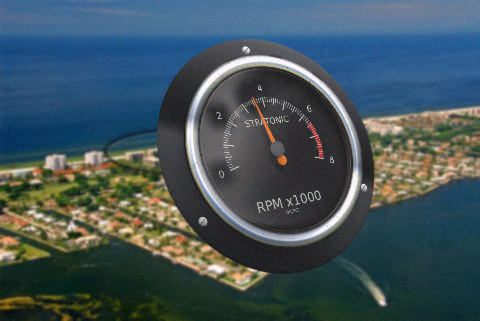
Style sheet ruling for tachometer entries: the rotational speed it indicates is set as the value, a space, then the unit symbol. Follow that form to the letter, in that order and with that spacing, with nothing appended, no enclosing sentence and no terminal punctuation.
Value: 3500 rpm
